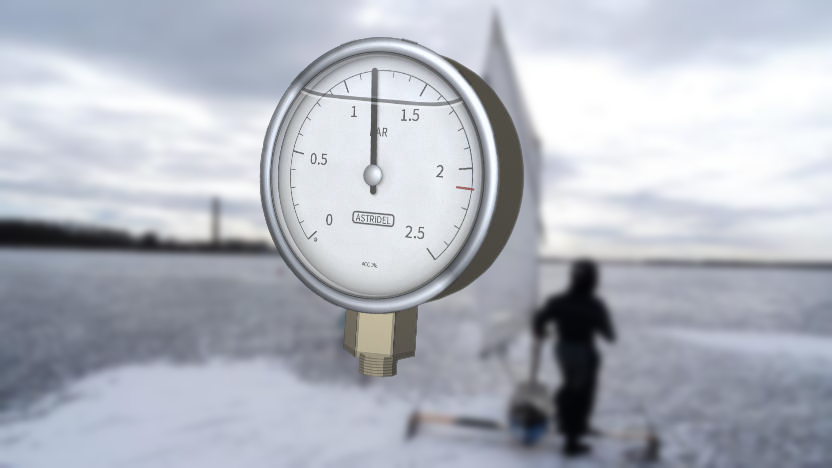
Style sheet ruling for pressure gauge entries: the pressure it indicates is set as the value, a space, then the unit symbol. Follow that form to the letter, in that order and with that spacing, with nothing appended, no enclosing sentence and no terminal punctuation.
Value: 1.2 bar
